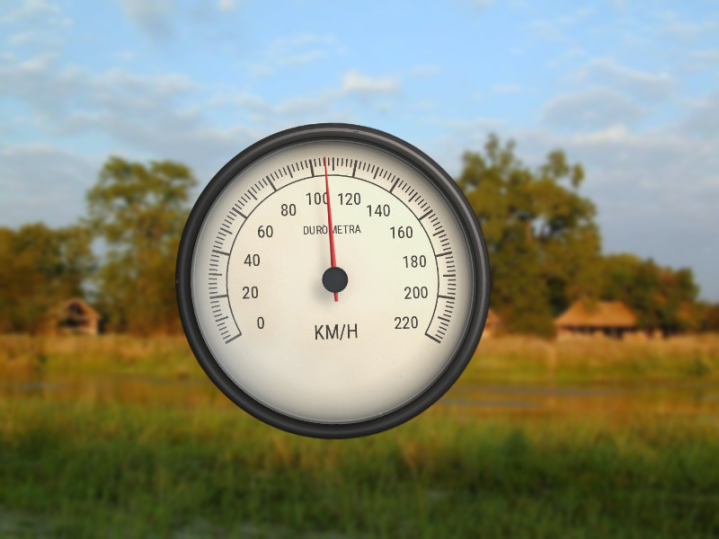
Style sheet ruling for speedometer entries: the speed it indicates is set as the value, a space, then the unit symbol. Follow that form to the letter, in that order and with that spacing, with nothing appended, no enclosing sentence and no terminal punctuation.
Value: 106 km/h
